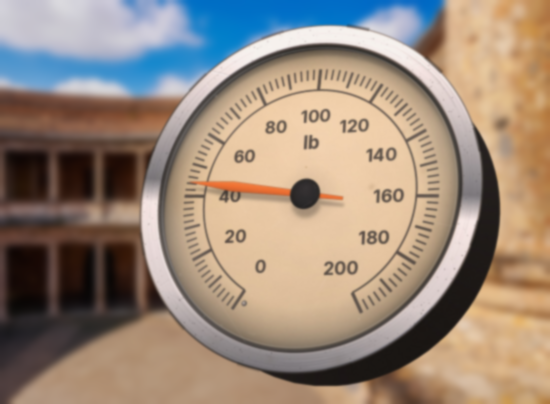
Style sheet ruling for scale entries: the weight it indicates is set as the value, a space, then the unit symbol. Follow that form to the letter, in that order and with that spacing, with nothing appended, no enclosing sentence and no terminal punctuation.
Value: 44 lb
